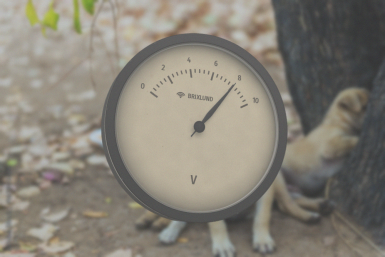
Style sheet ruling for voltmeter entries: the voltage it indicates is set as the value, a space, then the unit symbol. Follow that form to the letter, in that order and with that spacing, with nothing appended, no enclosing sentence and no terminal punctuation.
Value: 8 V
